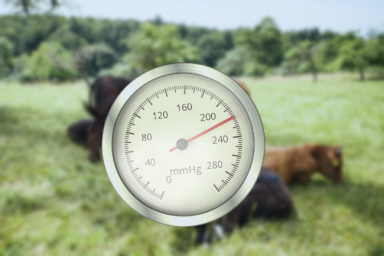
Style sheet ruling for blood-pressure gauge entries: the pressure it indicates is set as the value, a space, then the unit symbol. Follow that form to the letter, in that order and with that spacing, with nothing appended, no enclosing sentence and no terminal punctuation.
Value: 220 mmHg
